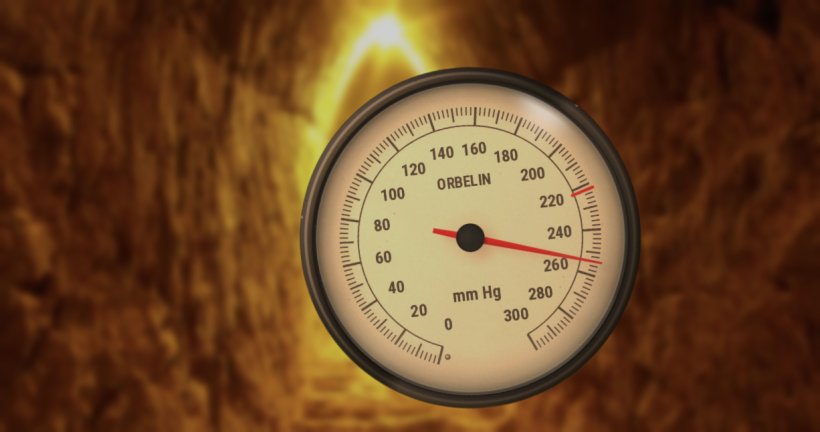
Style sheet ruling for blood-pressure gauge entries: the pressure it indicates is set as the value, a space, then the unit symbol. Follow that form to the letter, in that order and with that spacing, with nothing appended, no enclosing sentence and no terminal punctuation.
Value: 254 mmHg
